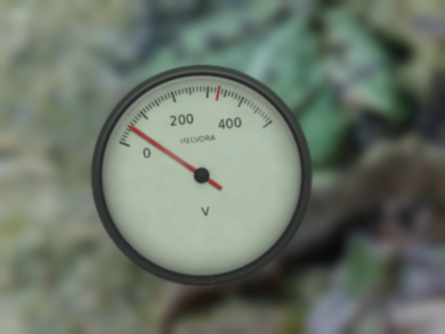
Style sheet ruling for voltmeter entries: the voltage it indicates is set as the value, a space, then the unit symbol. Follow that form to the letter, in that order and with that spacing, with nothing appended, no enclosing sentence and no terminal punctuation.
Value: 50 V
